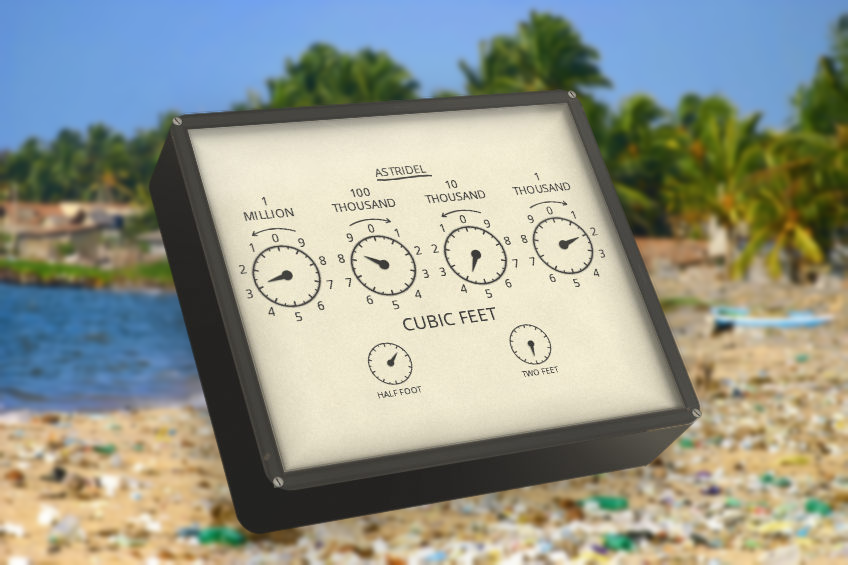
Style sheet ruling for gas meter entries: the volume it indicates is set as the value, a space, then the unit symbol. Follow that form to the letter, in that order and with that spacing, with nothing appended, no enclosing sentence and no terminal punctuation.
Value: 284200 ft³
